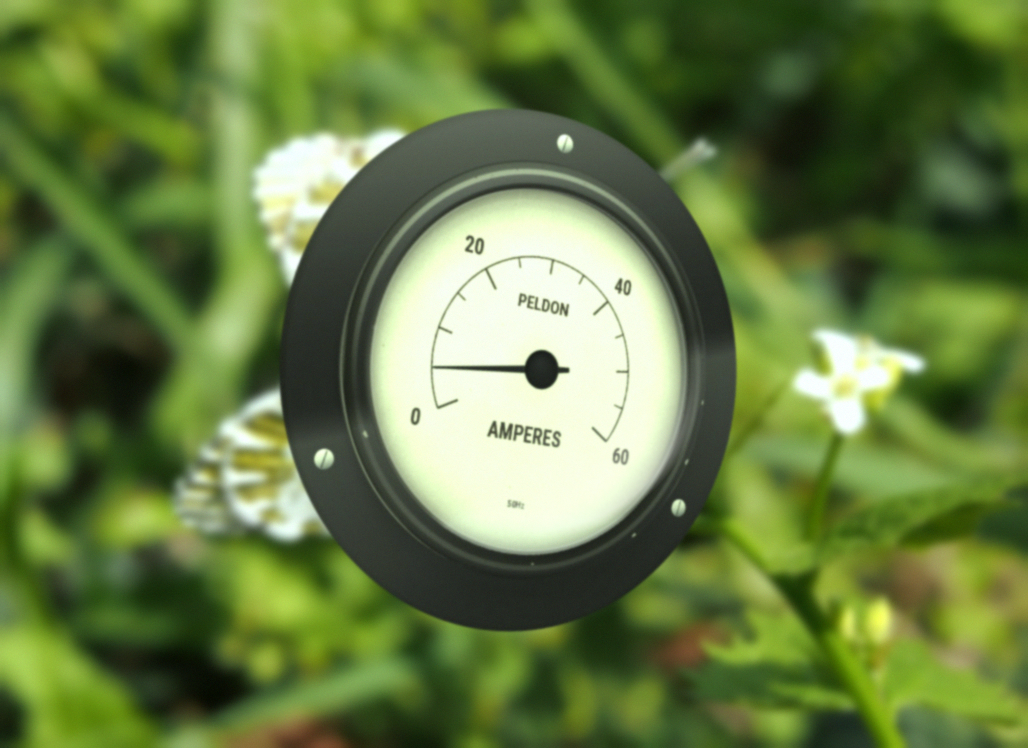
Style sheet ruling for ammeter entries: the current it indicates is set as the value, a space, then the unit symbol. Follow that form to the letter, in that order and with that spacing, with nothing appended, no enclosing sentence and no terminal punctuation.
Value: 5 A
